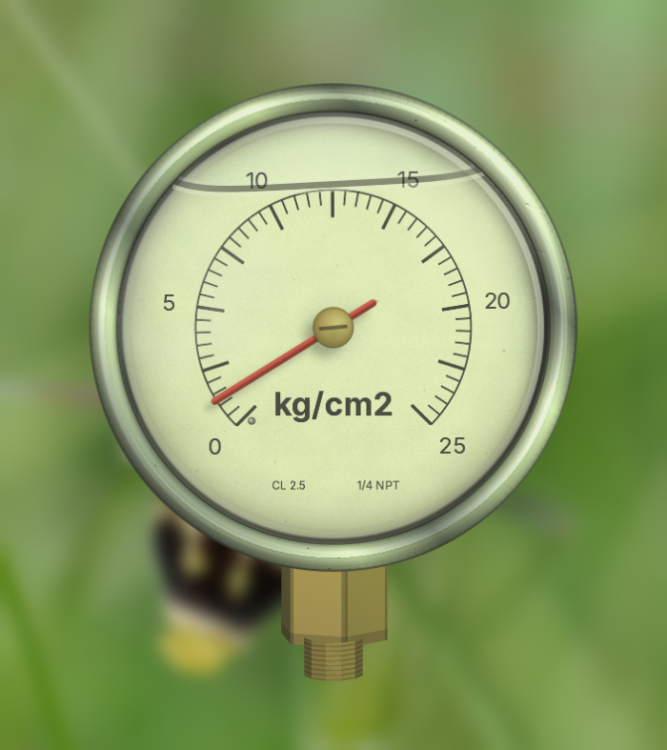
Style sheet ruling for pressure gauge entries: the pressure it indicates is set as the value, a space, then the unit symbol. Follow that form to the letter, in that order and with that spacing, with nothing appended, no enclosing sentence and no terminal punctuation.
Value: 1.25 kg/cm²
